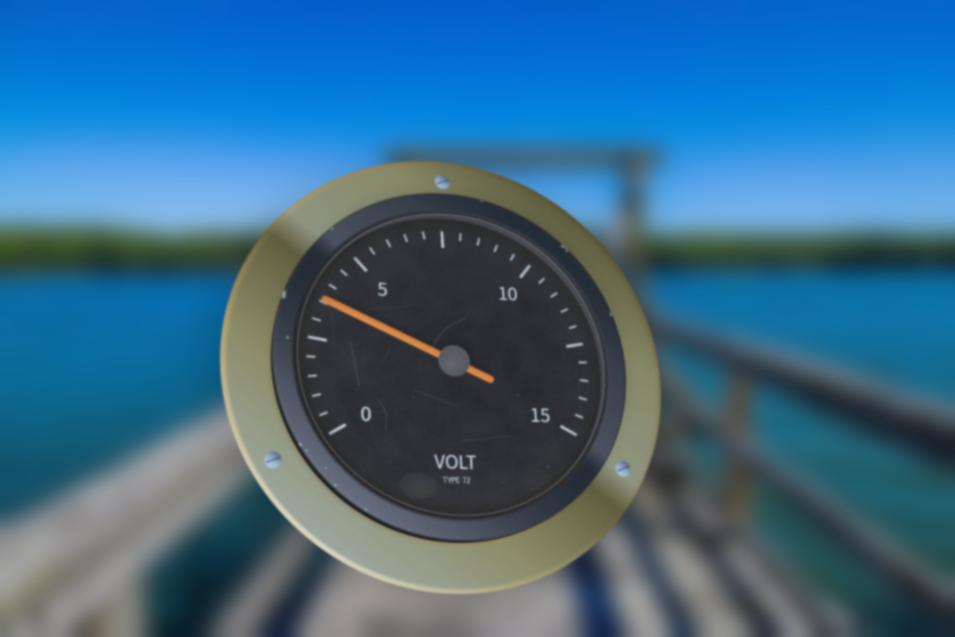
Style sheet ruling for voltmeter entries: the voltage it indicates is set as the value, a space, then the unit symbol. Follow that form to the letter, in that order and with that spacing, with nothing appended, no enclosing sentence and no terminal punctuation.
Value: 3.5 V
